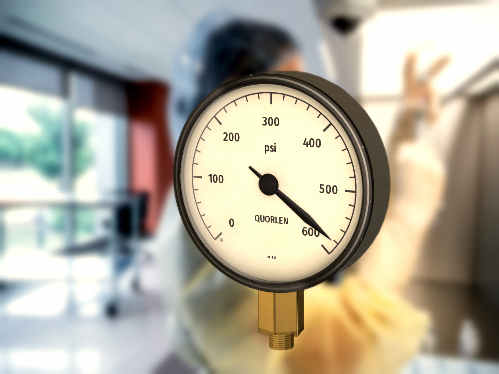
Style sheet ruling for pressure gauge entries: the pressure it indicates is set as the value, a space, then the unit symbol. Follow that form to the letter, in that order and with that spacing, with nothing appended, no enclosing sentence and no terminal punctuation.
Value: 580 psi
